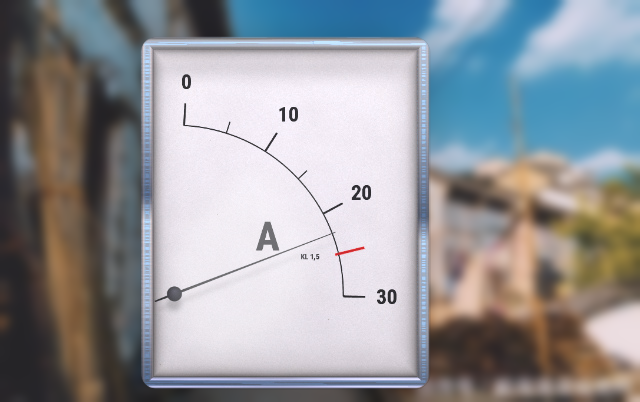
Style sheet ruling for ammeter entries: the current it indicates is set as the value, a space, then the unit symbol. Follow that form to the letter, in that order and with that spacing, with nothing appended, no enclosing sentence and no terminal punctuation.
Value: 22.5 A
